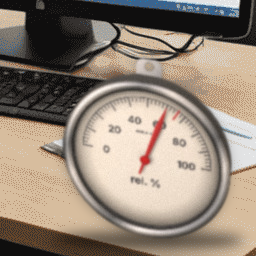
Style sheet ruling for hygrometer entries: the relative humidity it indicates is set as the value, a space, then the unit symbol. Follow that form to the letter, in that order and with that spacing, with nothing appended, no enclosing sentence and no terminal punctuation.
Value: 60 %
